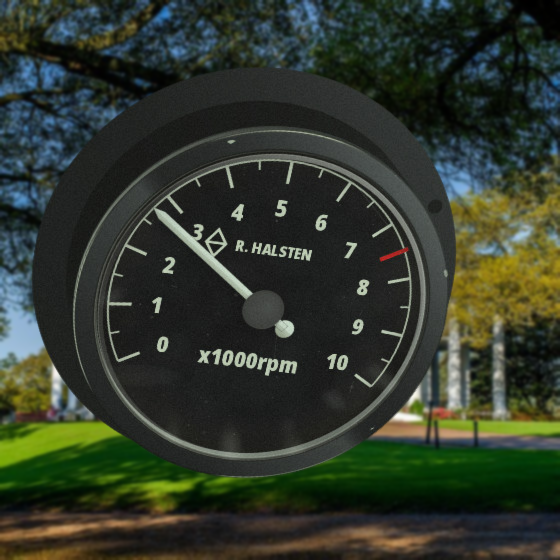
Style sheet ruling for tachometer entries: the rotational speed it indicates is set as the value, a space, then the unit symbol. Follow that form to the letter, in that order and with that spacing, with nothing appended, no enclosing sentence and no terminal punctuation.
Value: 2750 rpm
